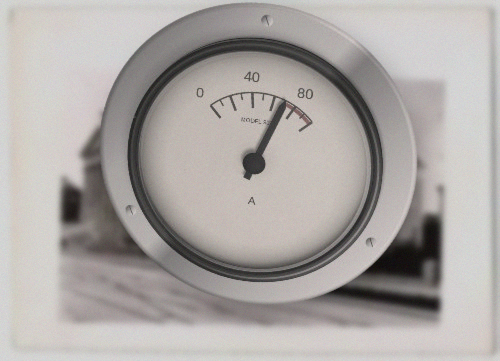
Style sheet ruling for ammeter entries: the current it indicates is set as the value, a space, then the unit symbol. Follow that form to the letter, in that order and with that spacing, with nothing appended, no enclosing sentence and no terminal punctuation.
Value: 70 A
